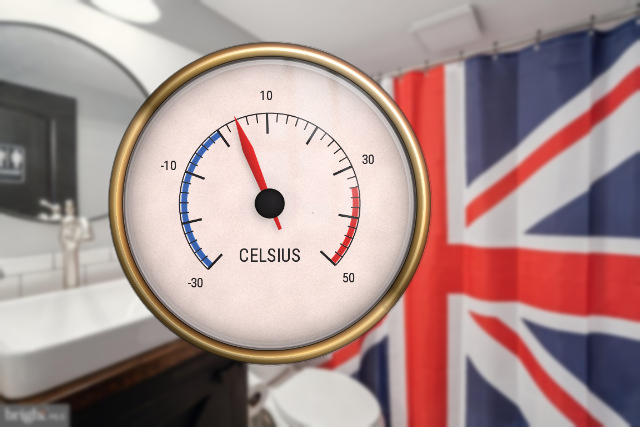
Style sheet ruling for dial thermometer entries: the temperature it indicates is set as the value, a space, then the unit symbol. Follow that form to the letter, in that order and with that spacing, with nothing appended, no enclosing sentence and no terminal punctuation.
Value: 4 °C
